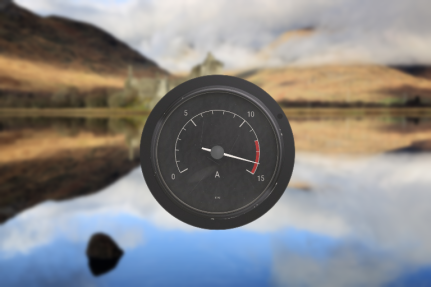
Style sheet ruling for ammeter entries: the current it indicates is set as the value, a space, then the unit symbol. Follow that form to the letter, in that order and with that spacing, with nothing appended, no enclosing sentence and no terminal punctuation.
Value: 14 A
